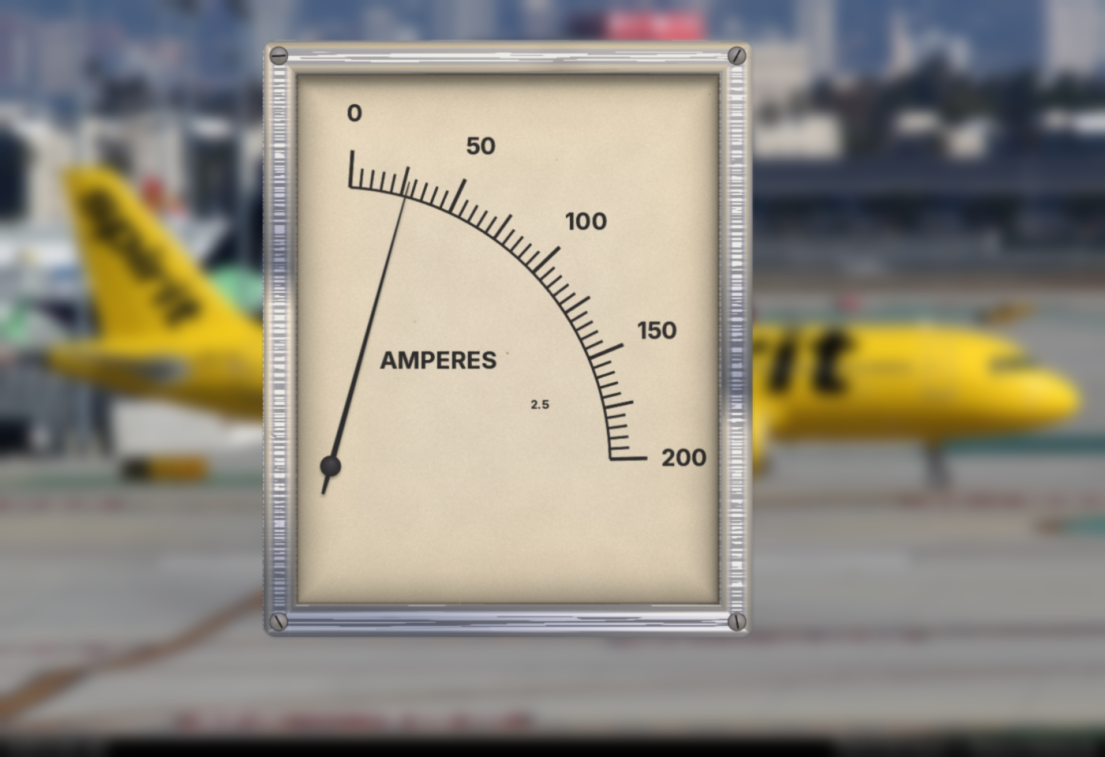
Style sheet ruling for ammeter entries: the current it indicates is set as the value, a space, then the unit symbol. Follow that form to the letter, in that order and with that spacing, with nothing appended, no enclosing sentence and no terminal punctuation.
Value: 27.5 A
